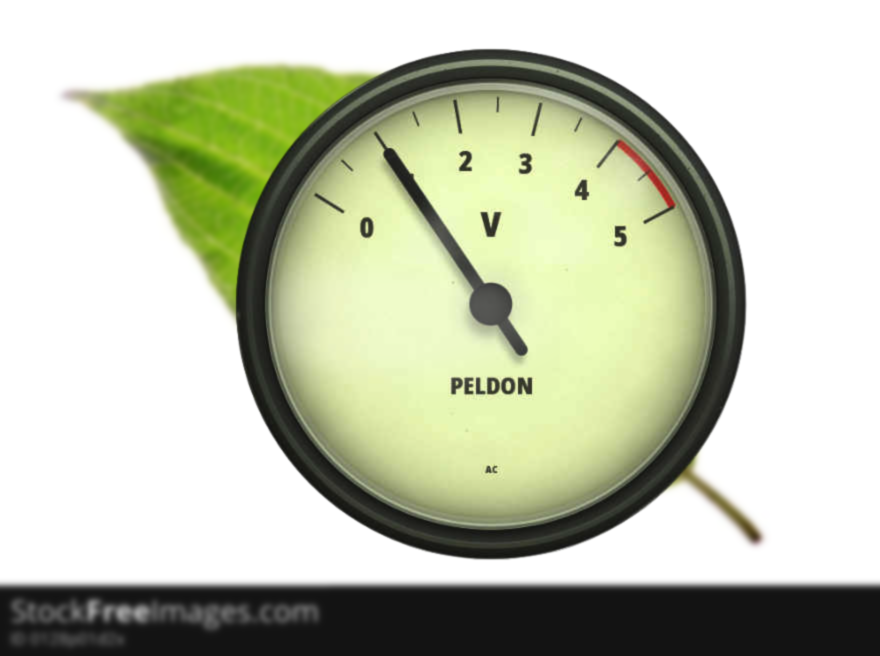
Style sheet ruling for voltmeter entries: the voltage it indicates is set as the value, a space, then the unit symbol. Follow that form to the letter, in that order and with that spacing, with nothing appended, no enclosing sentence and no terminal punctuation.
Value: 1 V
